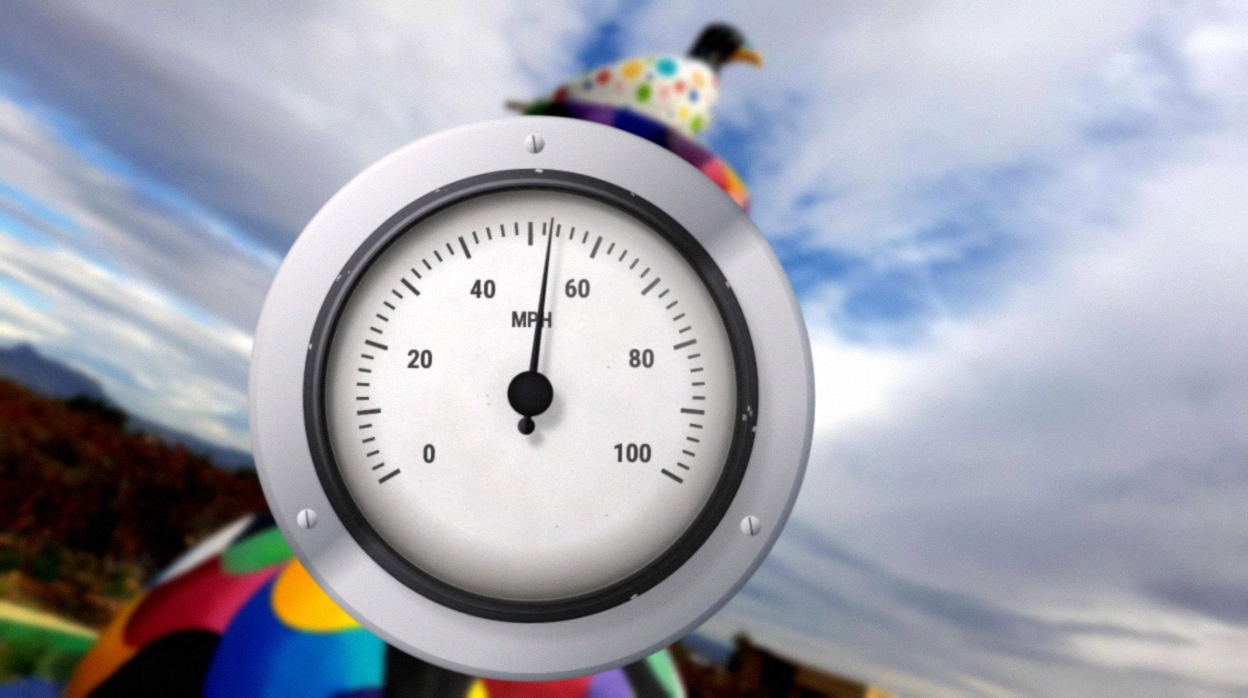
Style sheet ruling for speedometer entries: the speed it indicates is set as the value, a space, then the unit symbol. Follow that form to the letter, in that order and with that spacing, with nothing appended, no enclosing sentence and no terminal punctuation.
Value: 53 mph
